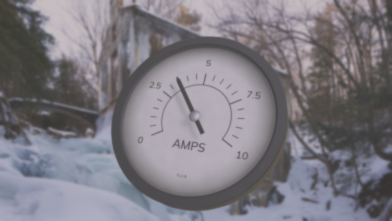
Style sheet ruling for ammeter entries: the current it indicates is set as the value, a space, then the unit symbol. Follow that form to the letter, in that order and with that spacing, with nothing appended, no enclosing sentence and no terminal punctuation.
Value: 3.5 A
